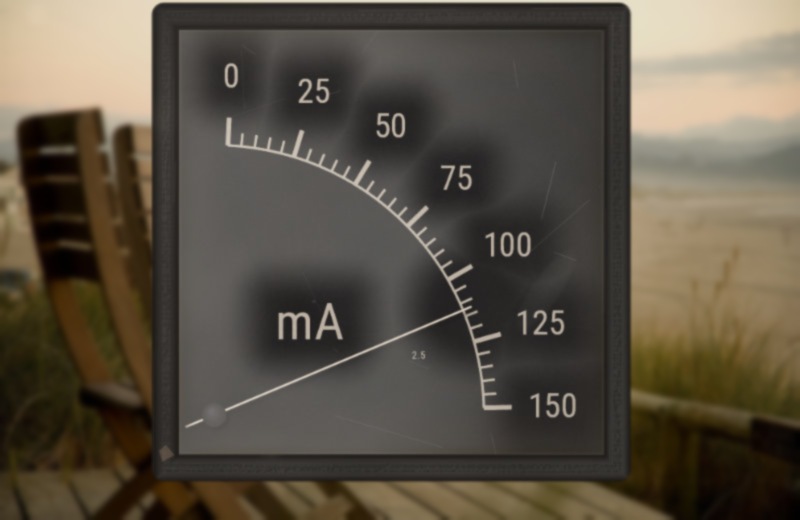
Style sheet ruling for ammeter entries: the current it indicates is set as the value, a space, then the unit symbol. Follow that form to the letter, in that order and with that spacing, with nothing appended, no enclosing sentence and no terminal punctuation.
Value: 112.5 mA
